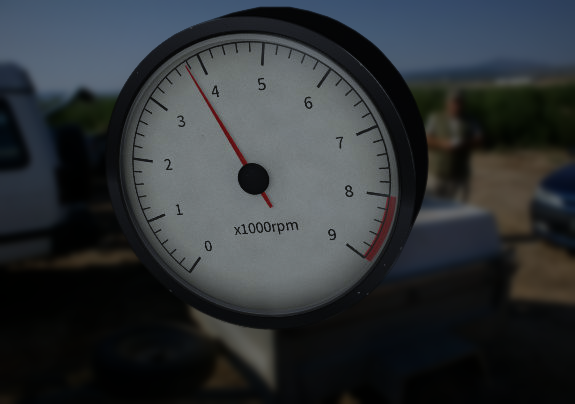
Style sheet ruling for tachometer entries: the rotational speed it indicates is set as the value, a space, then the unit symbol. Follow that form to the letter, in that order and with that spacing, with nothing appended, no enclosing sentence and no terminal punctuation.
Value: 3800 rpm
